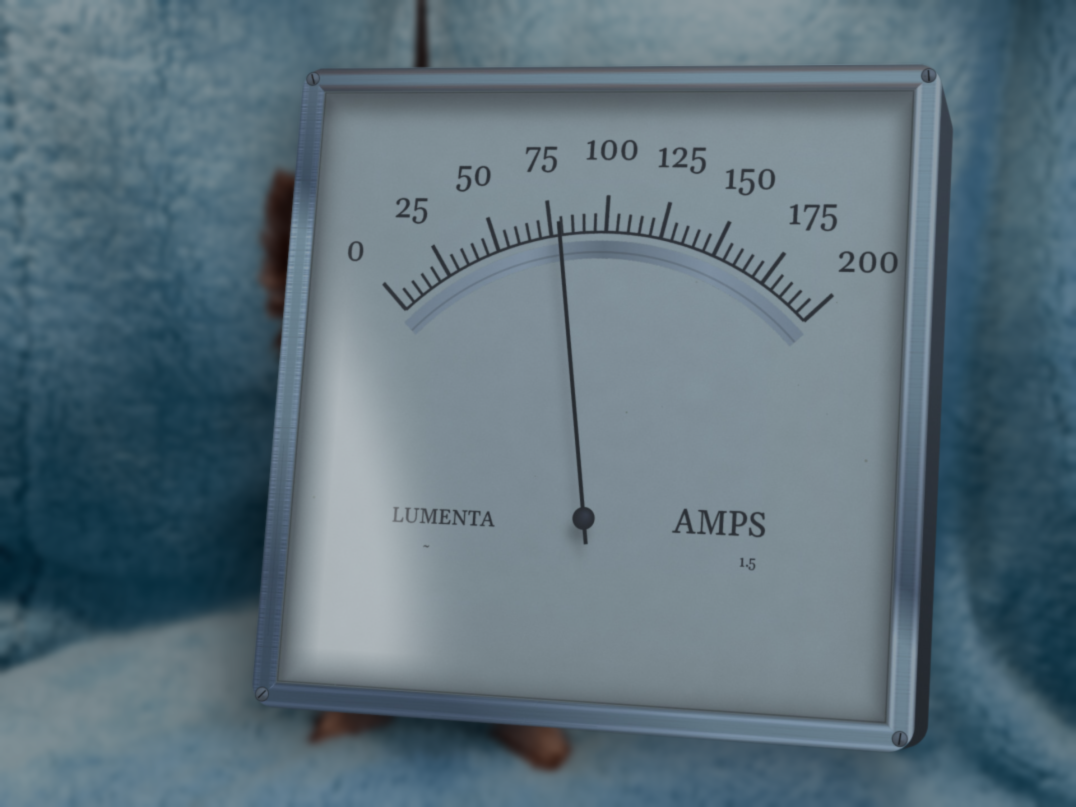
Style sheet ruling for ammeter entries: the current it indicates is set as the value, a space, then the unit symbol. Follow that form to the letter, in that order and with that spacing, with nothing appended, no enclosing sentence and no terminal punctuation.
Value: 80 A
